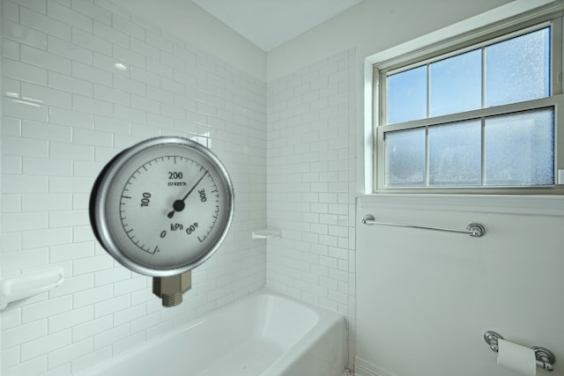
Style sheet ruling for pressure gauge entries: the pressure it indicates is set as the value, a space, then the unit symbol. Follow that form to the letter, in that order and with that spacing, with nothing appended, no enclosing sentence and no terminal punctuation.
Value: 260 kPa
